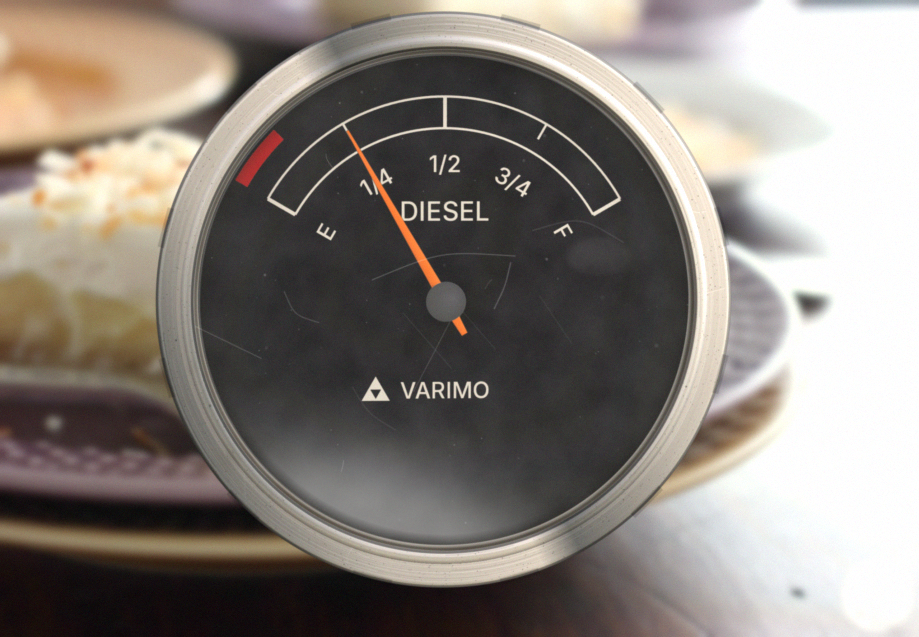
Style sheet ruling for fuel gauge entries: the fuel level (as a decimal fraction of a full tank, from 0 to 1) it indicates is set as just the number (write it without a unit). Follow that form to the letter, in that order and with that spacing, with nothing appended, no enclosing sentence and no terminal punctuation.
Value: 0.25
